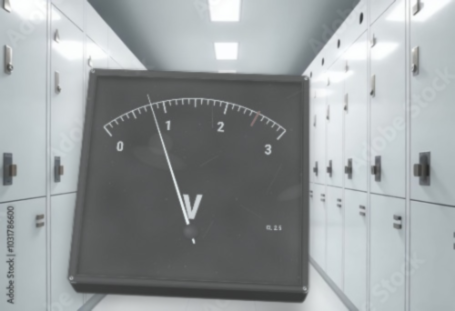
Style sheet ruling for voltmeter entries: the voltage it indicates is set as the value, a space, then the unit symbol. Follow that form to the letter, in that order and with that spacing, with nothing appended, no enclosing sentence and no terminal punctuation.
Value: 0.8 V
